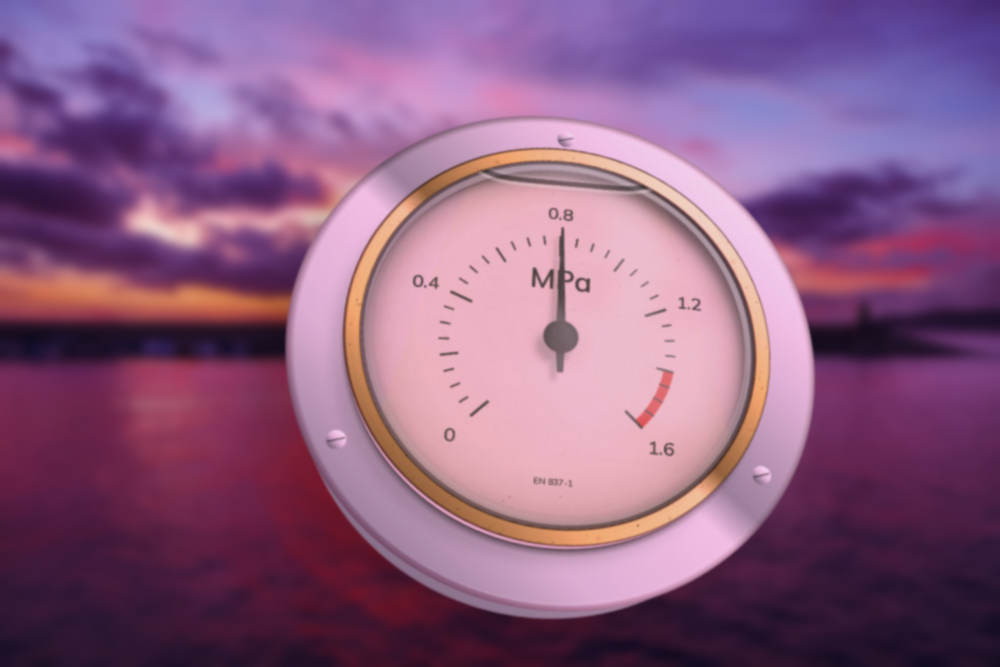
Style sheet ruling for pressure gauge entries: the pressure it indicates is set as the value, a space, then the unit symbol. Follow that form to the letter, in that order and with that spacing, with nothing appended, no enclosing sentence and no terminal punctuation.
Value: 0.8 MPa
